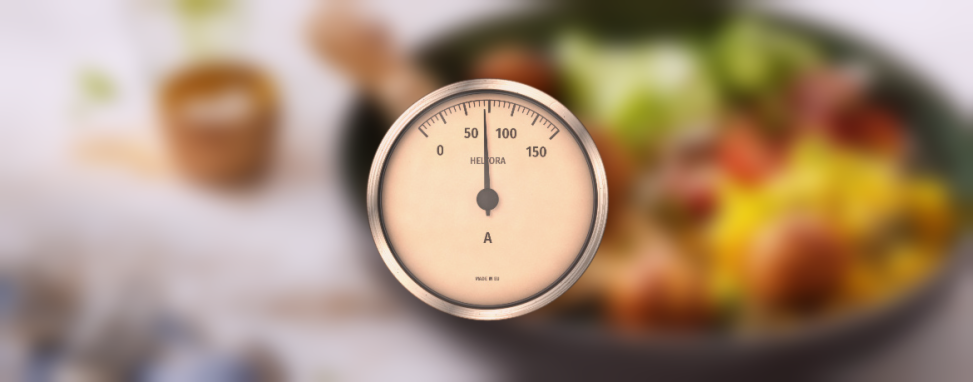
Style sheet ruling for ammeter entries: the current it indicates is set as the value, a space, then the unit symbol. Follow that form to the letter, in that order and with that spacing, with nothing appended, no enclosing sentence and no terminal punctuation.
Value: 70 A
